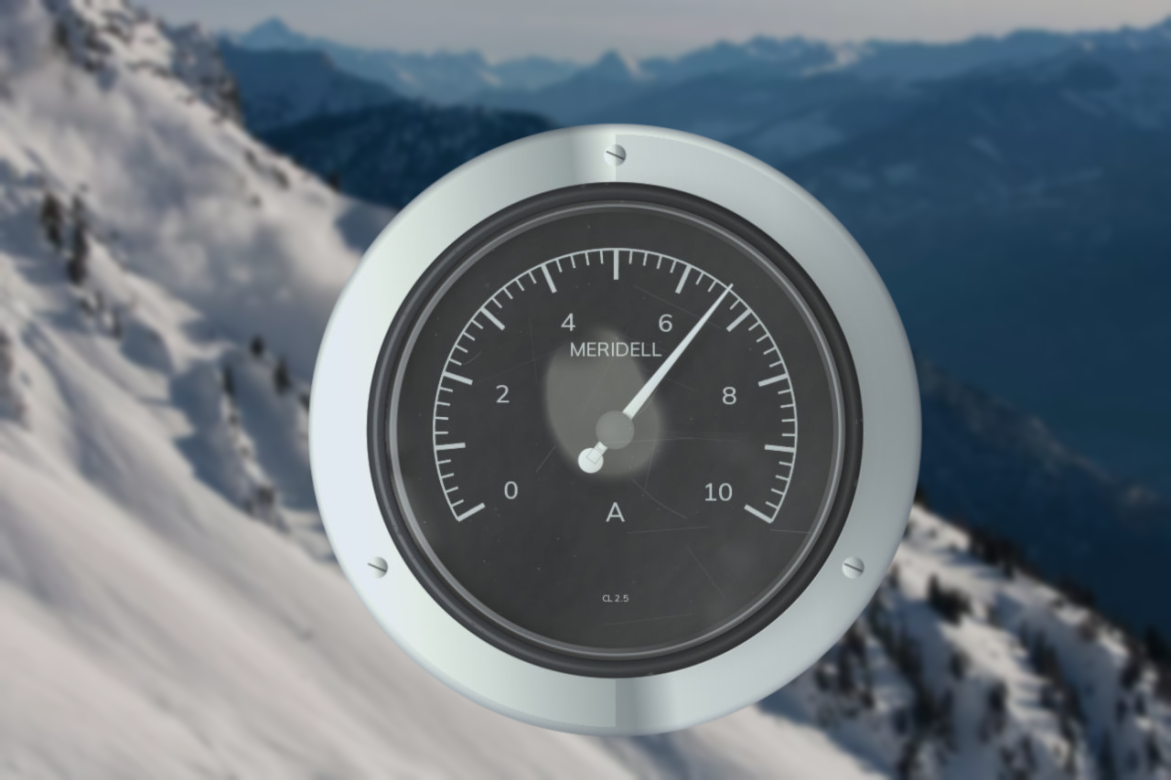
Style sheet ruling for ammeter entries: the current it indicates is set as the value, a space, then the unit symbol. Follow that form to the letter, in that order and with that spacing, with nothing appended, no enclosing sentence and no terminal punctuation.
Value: 6.6 A
